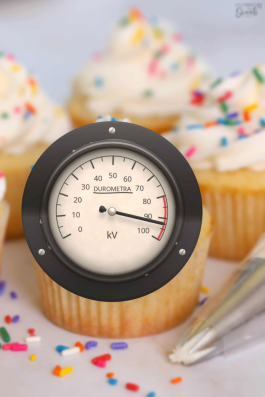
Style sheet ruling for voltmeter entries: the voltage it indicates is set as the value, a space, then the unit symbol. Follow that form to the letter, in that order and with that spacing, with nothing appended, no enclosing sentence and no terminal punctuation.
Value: 92.5 kV
